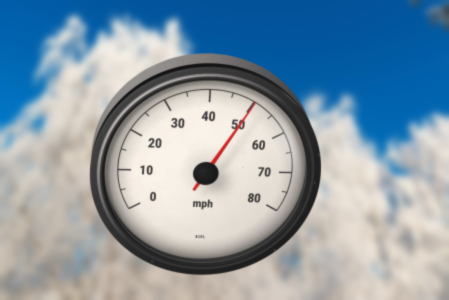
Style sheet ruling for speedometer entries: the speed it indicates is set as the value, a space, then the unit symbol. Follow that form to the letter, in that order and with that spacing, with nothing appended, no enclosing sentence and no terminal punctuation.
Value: 50 mph
